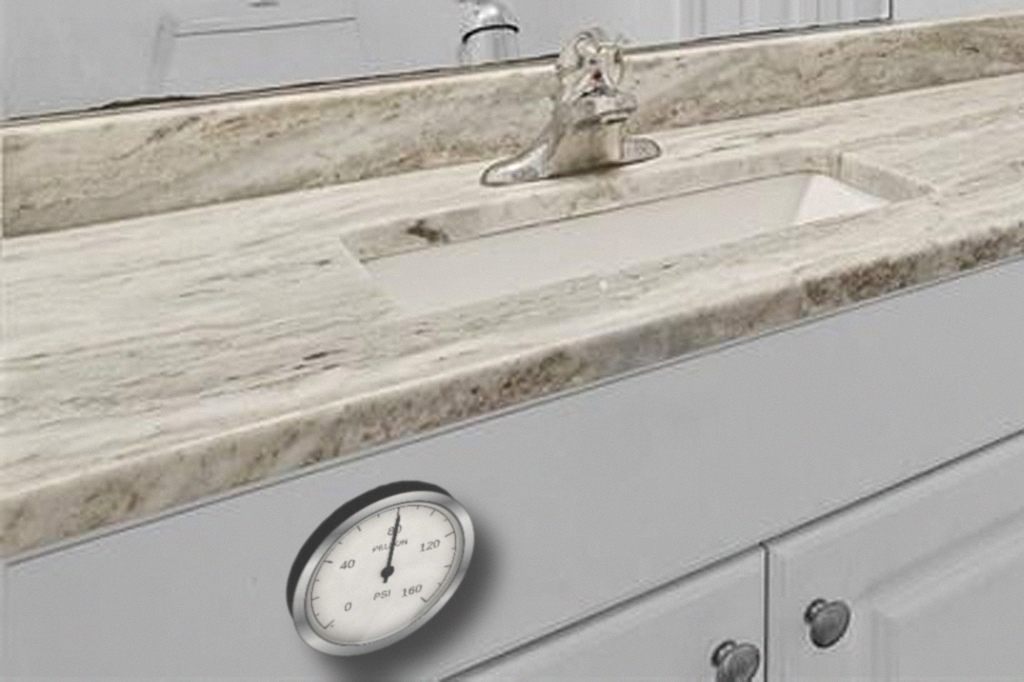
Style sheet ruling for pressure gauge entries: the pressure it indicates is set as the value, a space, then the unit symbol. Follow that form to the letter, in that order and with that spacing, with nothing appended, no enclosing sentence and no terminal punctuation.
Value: 80 psi
